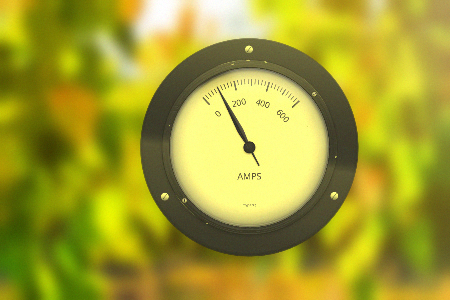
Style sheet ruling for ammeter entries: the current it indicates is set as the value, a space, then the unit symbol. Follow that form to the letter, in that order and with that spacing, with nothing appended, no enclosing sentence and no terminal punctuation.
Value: 100 A
